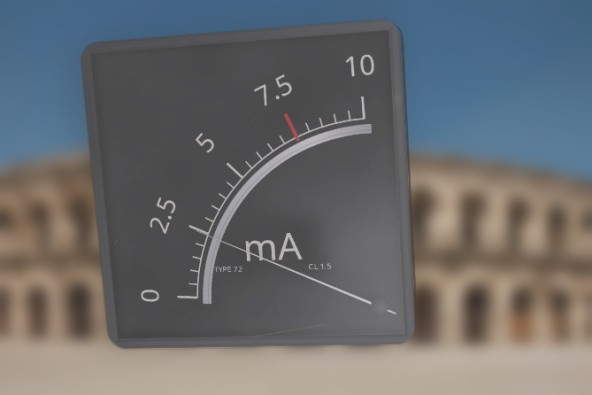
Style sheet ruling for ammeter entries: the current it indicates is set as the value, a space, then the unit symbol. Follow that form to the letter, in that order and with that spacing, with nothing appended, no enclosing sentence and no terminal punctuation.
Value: 2.5 mA
